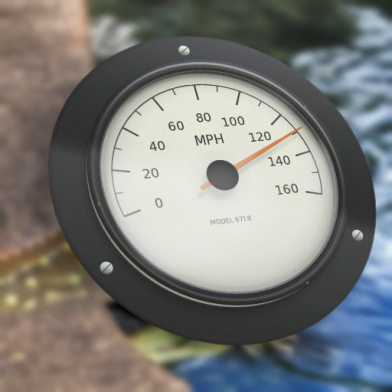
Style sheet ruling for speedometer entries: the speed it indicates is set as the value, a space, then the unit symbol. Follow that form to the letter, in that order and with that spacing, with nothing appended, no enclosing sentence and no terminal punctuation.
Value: 130 mph
